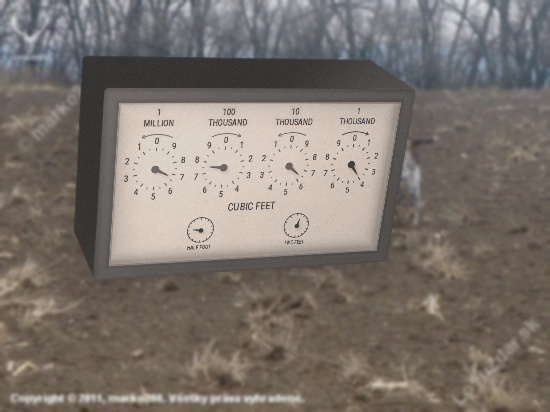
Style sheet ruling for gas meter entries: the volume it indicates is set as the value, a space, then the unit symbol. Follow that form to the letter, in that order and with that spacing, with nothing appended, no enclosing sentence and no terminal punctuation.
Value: 676400 ft³
